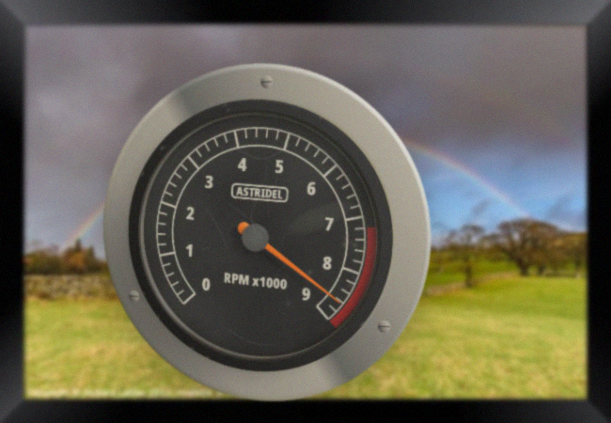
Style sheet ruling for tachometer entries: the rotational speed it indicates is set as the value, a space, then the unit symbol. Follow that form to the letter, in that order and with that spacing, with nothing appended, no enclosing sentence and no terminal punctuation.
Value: 8600 rpm
